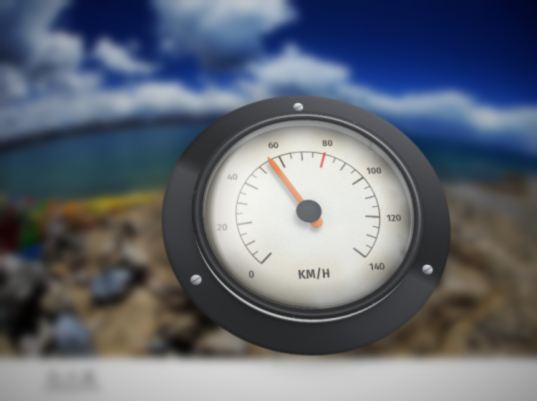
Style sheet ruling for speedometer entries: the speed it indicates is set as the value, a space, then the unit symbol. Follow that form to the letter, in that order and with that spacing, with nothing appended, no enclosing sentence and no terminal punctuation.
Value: 55 km/h
